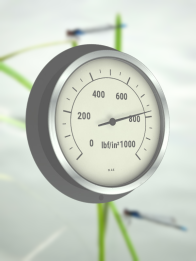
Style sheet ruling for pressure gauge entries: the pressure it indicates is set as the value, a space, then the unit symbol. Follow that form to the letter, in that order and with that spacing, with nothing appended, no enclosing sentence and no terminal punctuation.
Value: 775 psi
